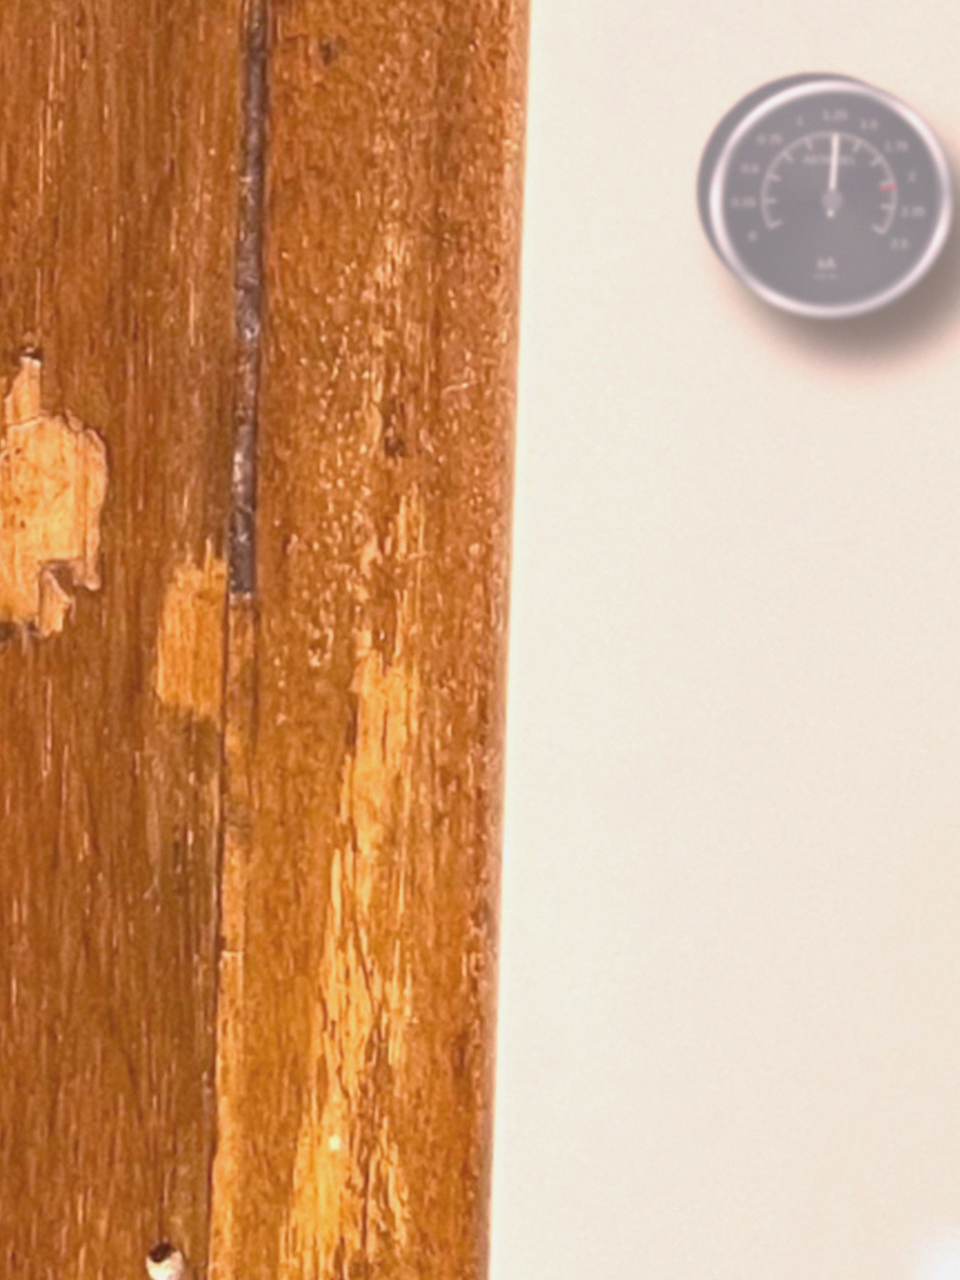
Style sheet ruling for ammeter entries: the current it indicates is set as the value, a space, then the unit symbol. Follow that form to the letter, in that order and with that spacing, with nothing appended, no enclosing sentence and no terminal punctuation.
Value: 1.25 kA
